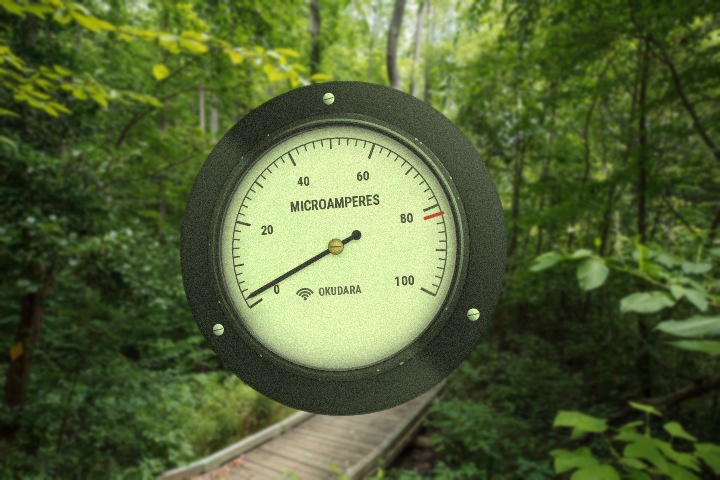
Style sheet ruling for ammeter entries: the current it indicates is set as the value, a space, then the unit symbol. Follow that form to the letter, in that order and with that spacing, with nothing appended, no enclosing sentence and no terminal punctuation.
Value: 2 µA
